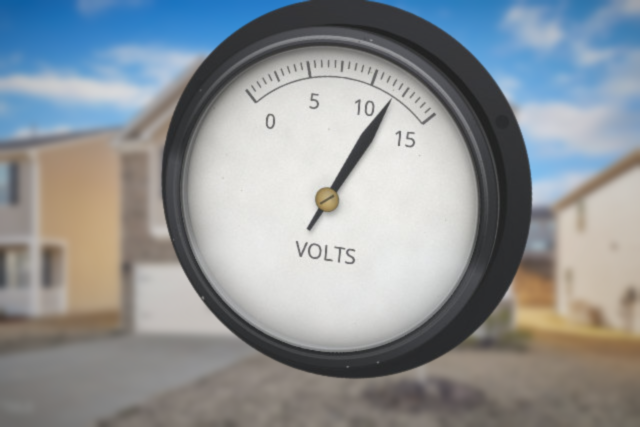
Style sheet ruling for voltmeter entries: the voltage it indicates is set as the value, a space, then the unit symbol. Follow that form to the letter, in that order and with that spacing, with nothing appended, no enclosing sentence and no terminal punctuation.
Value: 12 V
